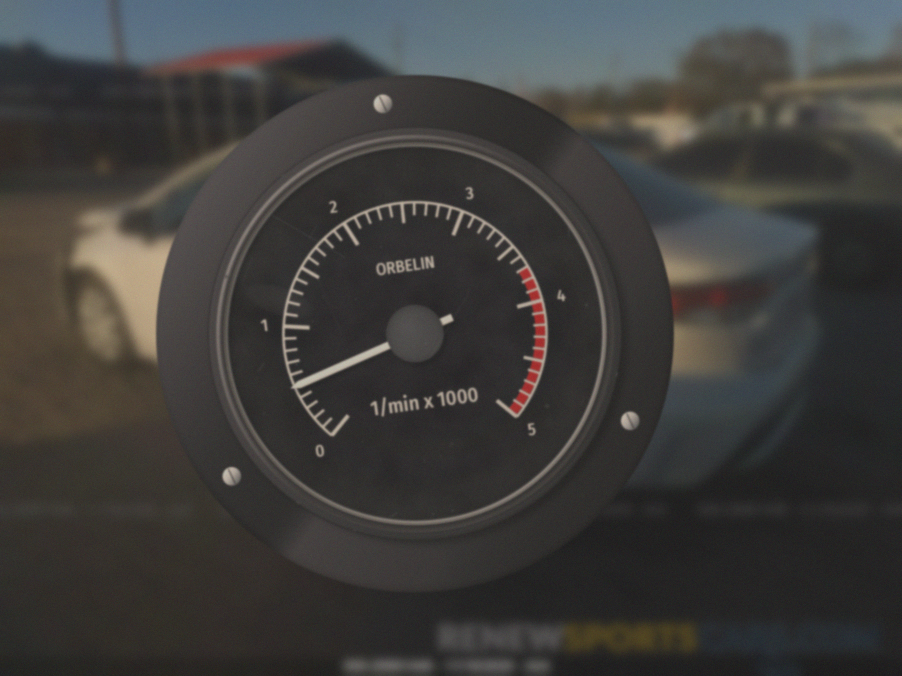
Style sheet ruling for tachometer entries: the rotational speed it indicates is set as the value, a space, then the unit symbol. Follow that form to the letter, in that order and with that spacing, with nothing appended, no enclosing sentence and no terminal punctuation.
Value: 500 rpm
